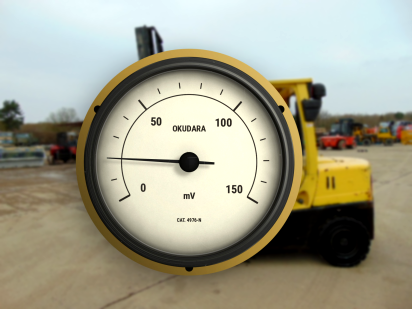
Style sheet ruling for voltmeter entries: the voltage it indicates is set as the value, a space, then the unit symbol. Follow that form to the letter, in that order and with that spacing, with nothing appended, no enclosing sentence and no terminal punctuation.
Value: 20 mV
